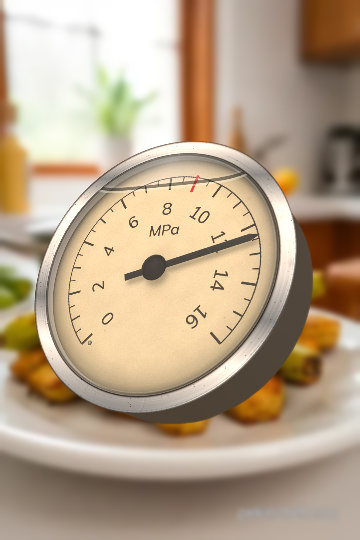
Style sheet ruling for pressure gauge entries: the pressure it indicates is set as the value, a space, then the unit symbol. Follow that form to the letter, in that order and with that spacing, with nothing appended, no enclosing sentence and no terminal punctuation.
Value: 12.5 MPa
